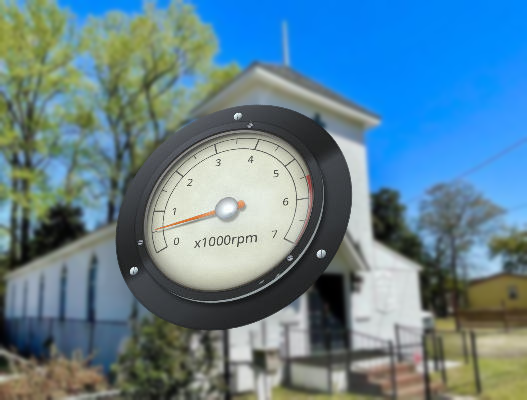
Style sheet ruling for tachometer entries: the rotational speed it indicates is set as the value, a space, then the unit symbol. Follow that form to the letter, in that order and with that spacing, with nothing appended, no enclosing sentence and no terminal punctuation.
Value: 500 rpm
